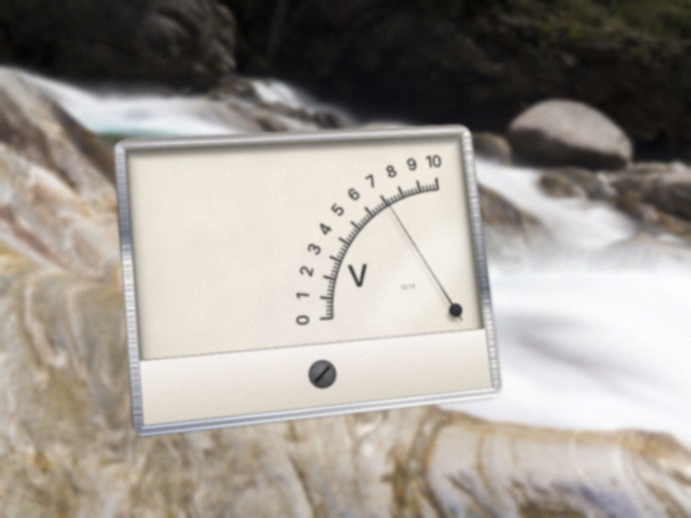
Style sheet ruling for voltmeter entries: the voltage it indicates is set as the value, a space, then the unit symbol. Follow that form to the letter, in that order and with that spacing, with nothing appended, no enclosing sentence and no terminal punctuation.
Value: 7 V
